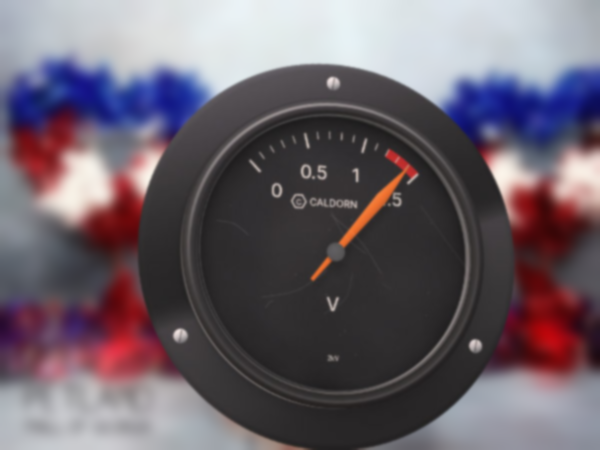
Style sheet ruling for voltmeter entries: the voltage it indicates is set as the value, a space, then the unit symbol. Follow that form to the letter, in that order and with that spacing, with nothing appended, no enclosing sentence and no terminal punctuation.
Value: 1.4 V
